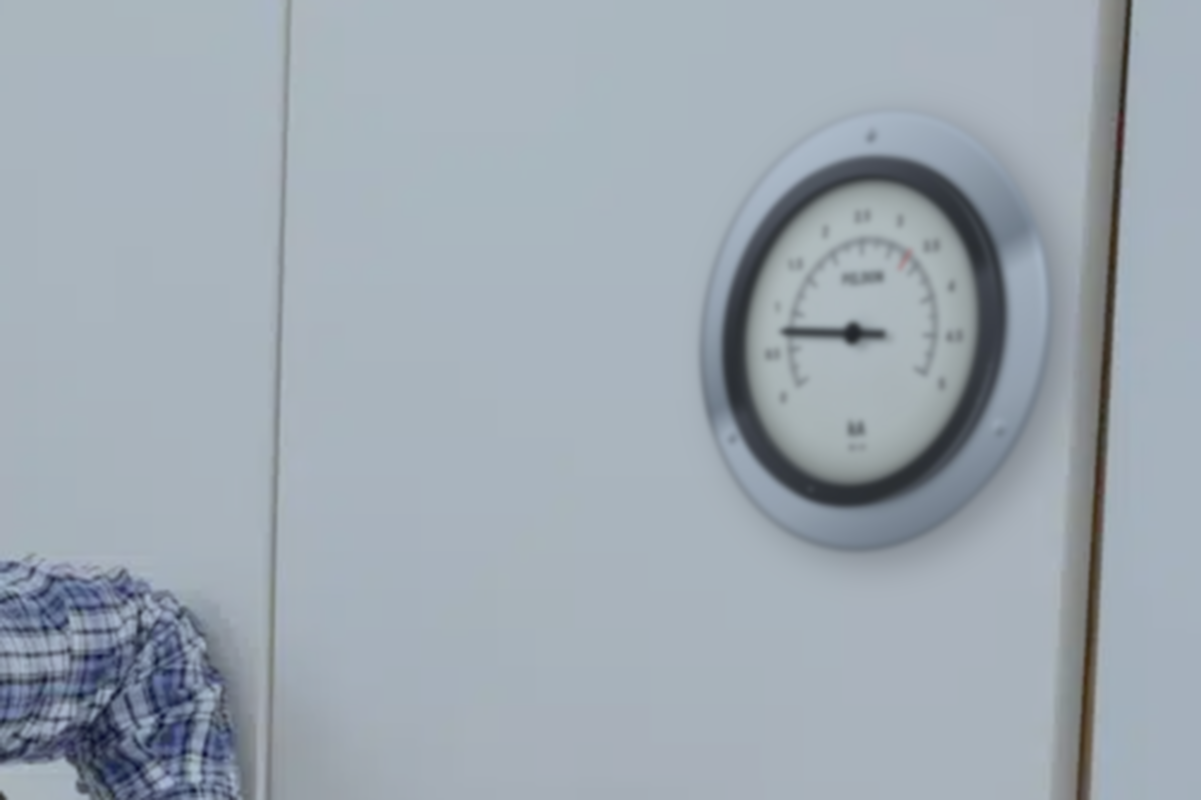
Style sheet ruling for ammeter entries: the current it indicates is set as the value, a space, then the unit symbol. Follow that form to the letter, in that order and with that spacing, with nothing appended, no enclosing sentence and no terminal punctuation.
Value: 0.75 kA
